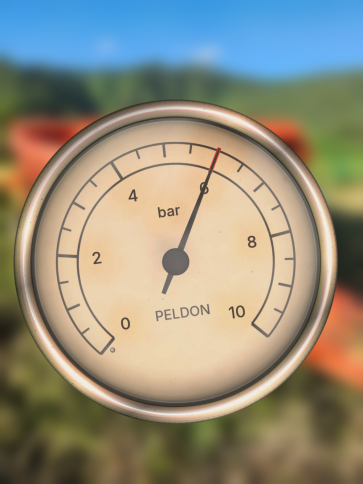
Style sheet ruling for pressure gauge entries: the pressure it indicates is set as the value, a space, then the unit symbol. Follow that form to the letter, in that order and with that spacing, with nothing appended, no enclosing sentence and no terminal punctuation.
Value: 6 bar
